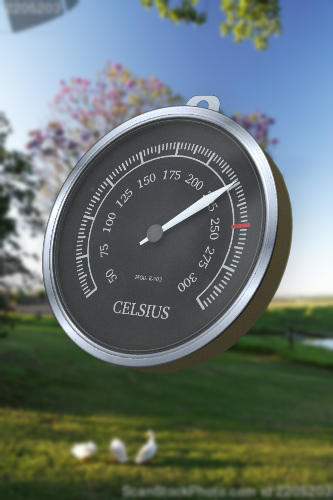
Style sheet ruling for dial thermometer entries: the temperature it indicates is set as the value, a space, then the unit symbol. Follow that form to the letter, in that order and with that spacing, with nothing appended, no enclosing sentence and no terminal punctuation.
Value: 225 °C
